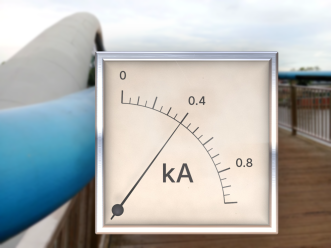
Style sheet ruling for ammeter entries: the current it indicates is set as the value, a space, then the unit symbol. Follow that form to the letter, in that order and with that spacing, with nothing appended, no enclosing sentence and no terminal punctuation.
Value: 0.4 kA
